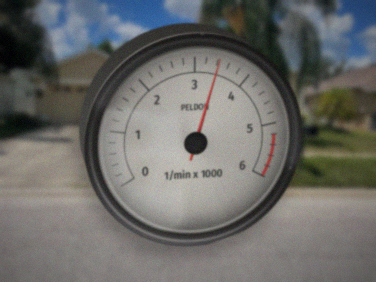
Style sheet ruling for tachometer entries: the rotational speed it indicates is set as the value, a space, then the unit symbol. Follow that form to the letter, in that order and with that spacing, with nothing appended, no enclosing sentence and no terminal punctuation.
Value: 3400 rpm
